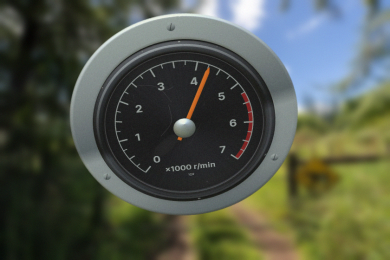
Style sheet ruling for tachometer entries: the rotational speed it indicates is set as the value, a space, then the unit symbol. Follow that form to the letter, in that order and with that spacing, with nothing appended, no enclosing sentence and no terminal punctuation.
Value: 4250 rpm
